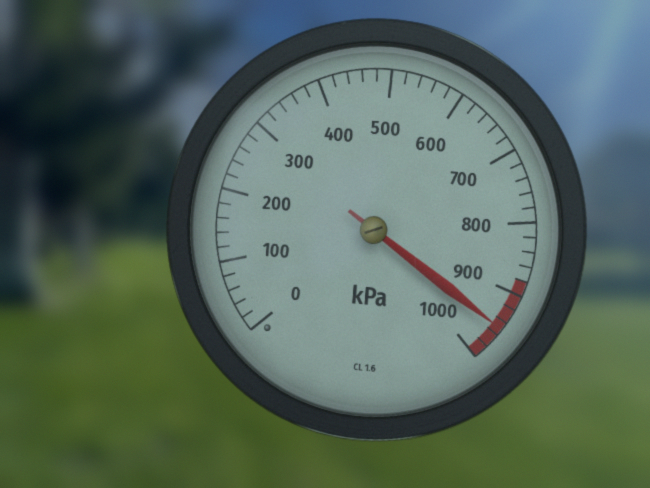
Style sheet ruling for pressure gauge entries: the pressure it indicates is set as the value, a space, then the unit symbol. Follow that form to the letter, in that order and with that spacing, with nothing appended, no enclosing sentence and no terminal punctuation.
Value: 950 kPa
